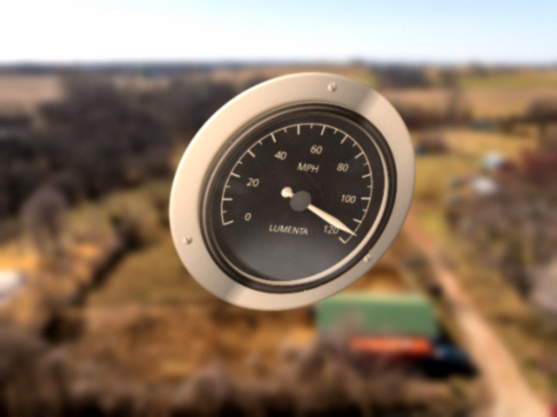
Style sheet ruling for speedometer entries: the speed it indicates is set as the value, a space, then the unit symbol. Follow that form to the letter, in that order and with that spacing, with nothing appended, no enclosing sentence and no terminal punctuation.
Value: 115 mph
